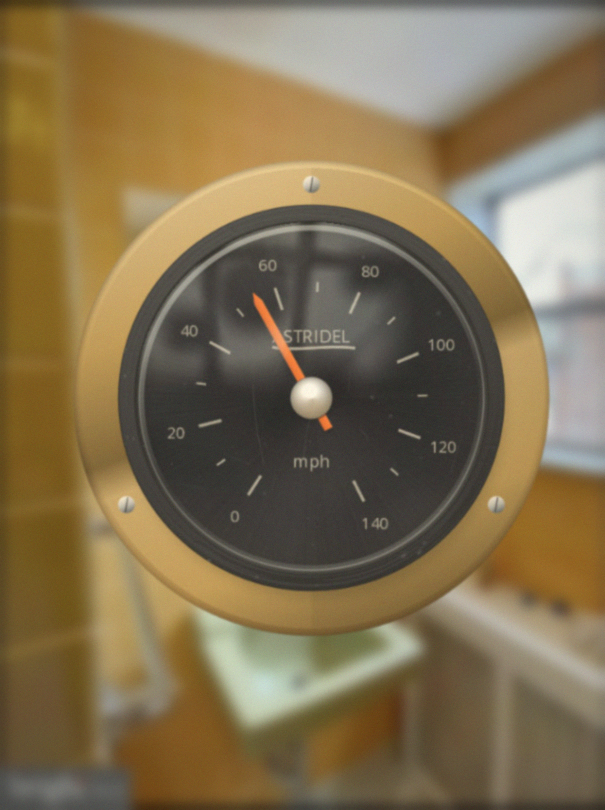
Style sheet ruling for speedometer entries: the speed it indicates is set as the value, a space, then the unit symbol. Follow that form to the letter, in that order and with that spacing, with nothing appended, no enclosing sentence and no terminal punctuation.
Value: 55 mph
